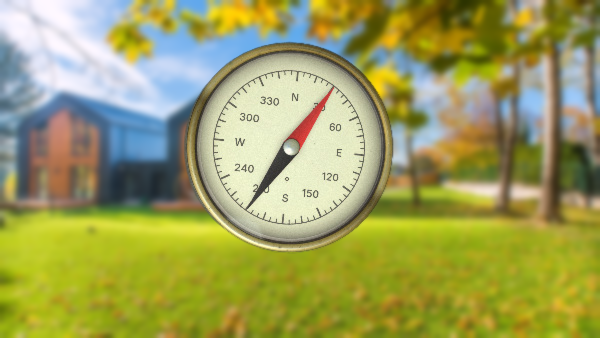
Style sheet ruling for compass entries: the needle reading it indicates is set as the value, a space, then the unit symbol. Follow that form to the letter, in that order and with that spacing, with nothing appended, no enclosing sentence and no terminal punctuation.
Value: 30 °
